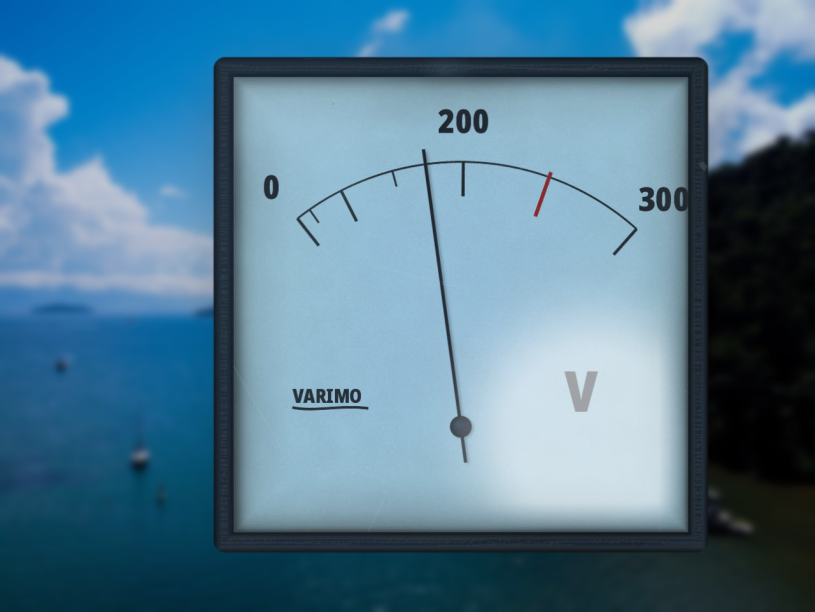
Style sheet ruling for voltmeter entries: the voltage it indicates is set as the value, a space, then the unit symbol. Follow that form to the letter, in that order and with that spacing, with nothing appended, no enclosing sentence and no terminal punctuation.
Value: 175 V
